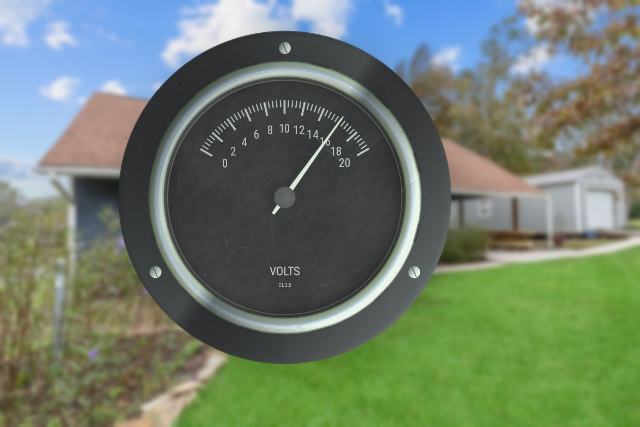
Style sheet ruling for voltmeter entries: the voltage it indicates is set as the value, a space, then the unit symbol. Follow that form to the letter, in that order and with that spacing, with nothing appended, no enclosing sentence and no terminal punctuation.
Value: 16 V
